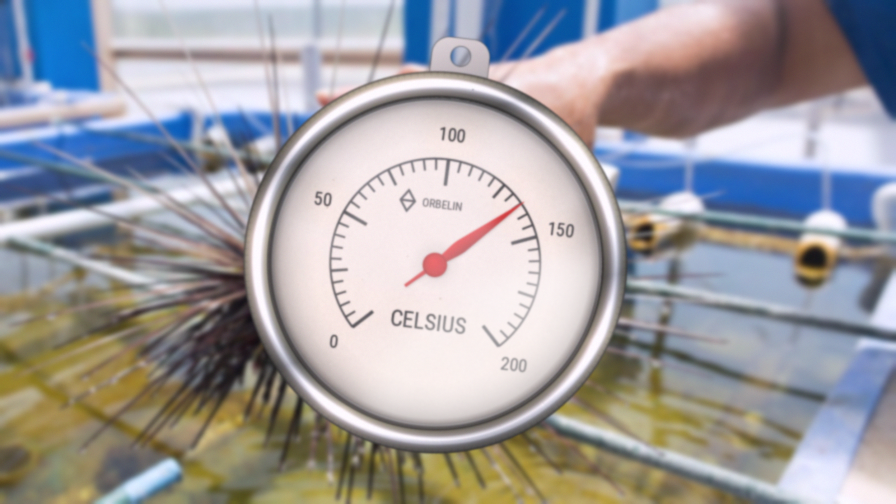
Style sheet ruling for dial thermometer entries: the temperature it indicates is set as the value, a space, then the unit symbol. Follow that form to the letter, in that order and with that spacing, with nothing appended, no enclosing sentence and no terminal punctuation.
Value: 135 °C
